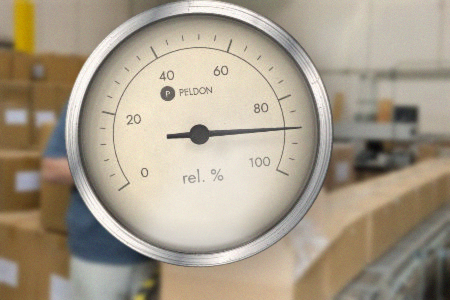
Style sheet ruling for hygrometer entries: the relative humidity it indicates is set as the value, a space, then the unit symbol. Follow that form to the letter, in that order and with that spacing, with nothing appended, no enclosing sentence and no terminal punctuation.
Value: 88 %
